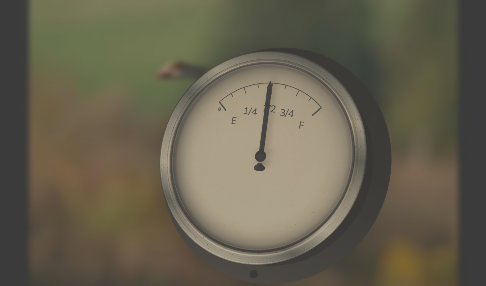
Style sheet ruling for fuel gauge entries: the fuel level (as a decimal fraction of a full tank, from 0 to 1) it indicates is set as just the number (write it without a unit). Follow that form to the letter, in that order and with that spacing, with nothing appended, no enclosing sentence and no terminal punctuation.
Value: 0.5
